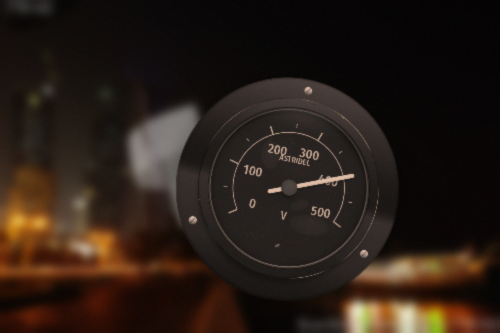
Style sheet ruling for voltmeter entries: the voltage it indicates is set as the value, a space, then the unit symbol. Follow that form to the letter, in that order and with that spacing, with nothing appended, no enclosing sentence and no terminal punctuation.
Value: 400 V
